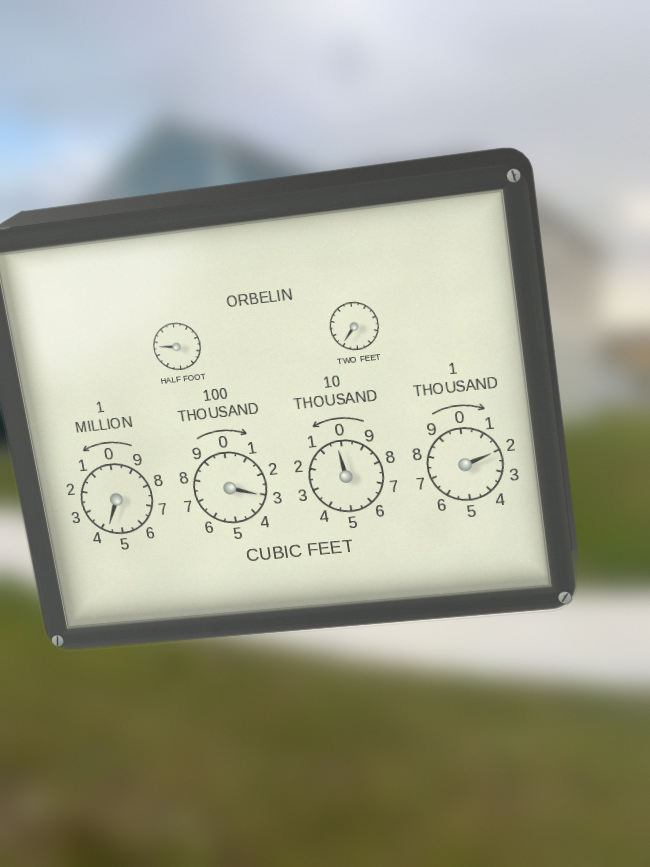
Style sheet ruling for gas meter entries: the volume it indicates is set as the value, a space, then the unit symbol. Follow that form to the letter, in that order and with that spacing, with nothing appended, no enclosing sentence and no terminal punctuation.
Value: 430200 ft³
